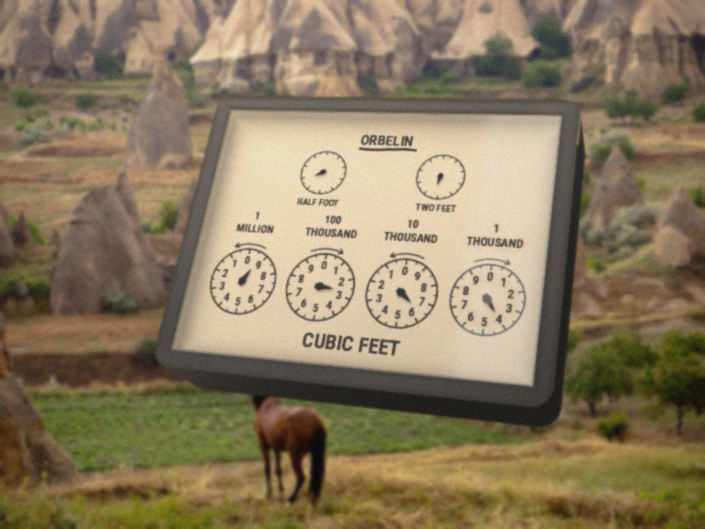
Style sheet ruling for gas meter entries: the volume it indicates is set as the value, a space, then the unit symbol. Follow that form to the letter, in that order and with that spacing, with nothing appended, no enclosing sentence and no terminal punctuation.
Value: 926400 ft³
